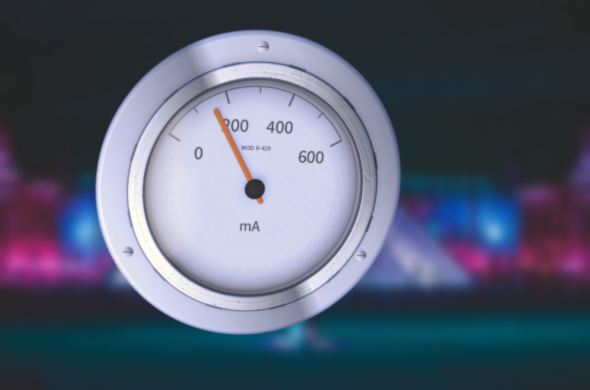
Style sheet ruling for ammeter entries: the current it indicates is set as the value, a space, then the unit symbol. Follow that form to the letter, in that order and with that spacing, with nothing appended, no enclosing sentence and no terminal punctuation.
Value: 150 mA
